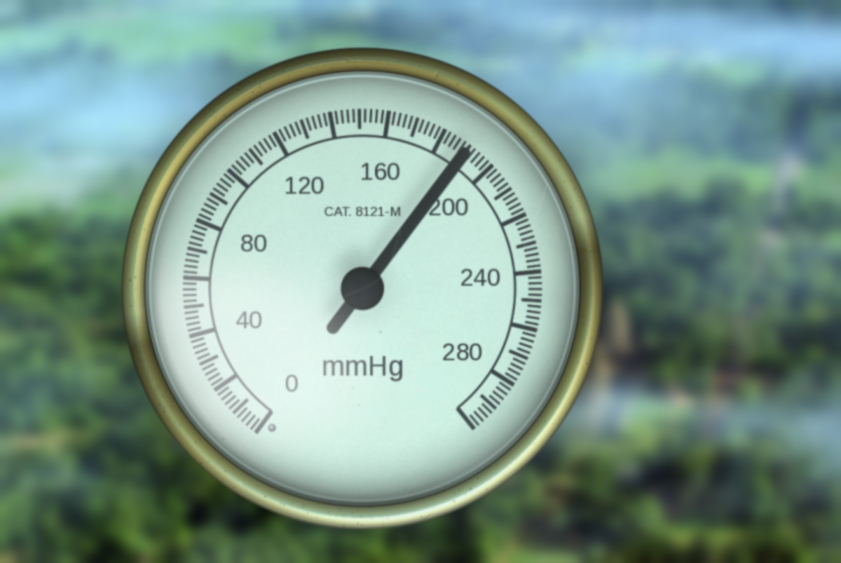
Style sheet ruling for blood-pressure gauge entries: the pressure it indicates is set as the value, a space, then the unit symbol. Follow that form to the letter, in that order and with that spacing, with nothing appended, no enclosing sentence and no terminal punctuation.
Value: 190 mmHg
